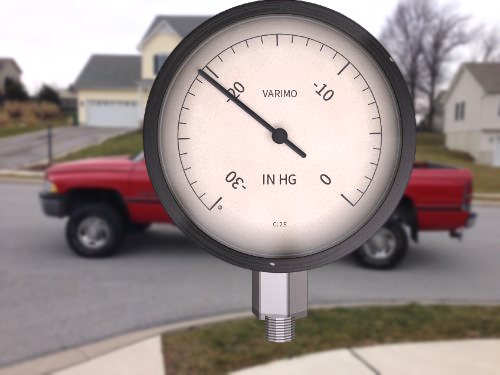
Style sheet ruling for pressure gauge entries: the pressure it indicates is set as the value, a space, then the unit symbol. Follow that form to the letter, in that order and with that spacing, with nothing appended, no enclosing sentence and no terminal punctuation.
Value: -20.5 inHg
